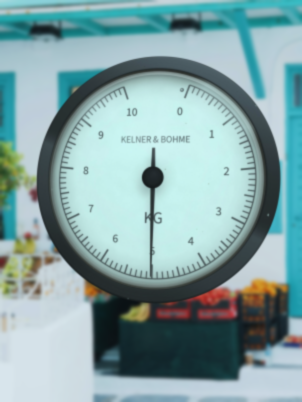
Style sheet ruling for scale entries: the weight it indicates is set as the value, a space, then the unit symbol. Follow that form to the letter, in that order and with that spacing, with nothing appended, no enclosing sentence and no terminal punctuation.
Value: 5 kg
